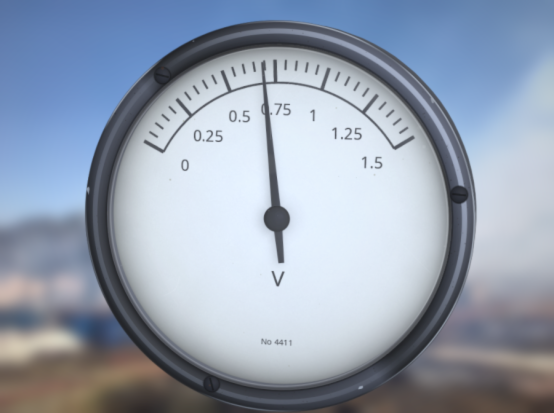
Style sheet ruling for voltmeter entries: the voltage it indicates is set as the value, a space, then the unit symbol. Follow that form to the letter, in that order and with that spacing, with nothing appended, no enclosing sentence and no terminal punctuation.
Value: 0.7 V
